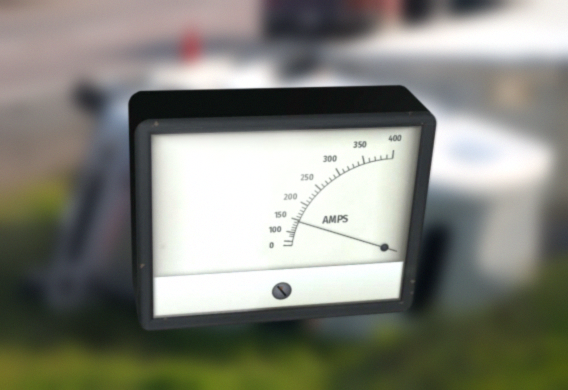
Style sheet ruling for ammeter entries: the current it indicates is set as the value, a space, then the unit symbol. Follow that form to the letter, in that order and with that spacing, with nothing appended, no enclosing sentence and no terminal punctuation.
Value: 150 A
